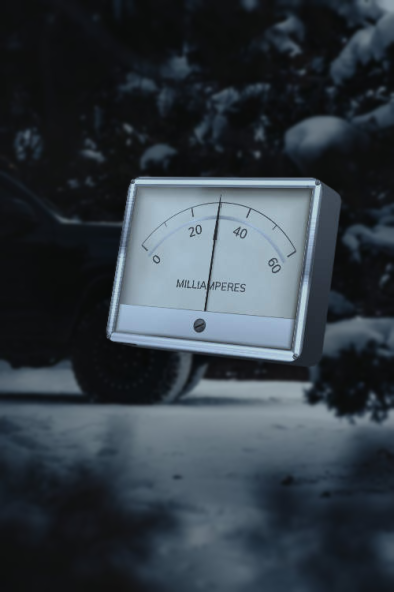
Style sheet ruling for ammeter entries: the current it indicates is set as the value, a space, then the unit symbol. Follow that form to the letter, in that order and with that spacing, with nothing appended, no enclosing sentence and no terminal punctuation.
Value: 30 mA
